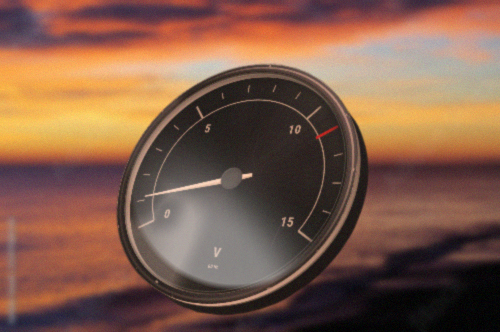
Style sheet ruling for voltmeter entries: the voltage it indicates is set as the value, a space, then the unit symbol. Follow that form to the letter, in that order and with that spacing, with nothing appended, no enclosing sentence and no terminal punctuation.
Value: 1 V
